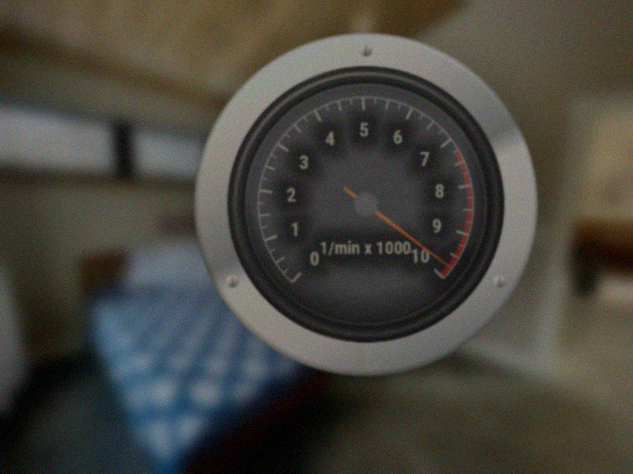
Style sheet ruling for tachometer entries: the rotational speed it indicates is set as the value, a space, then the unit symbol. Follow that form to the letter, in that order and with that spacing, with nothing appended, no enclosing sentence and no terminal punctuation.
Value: 9750 rpm
